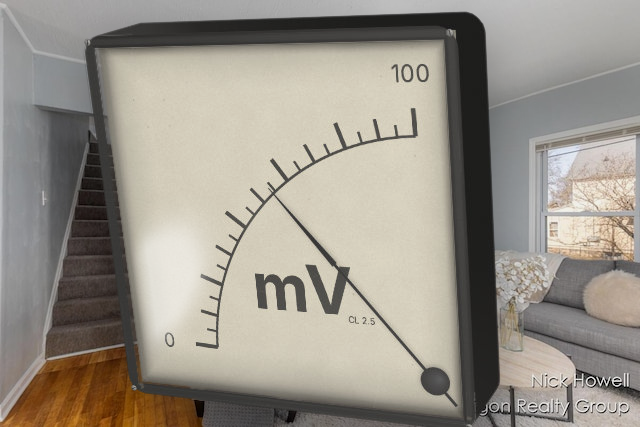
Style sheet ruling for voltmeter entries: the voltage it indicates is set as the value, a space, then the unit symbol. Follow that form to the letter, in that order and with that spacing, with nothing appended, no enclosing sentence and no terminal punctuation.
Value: 55 mV
